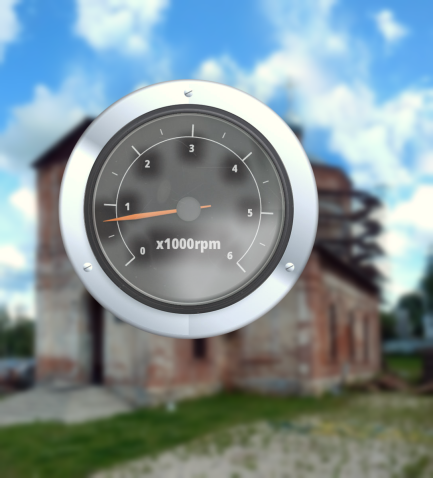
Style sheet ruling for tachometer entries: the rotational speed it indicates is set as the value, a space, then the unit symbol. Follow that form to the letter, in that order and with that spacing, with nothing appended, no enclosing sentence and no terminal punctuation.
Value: 750 rpm
